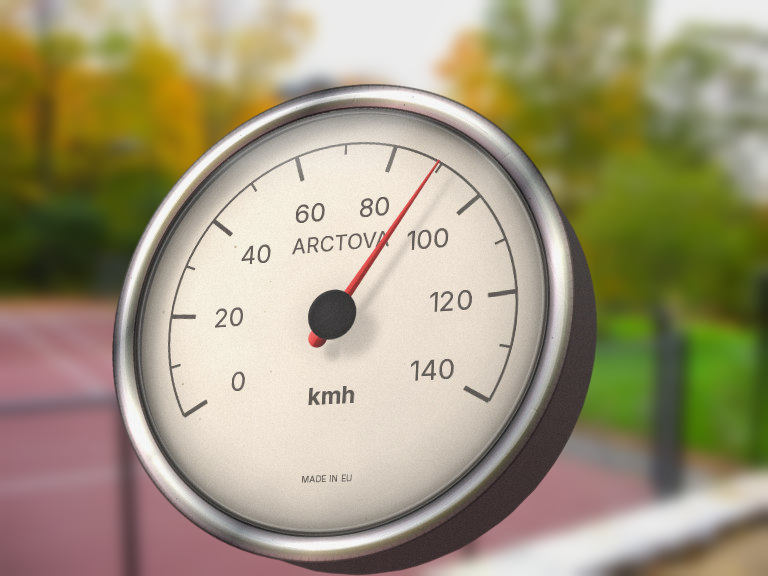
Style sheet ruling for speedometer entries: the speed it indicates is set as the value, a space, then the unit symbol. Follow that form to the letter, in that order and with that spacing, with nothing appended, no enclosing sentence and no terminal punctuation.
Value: 90 km/h
